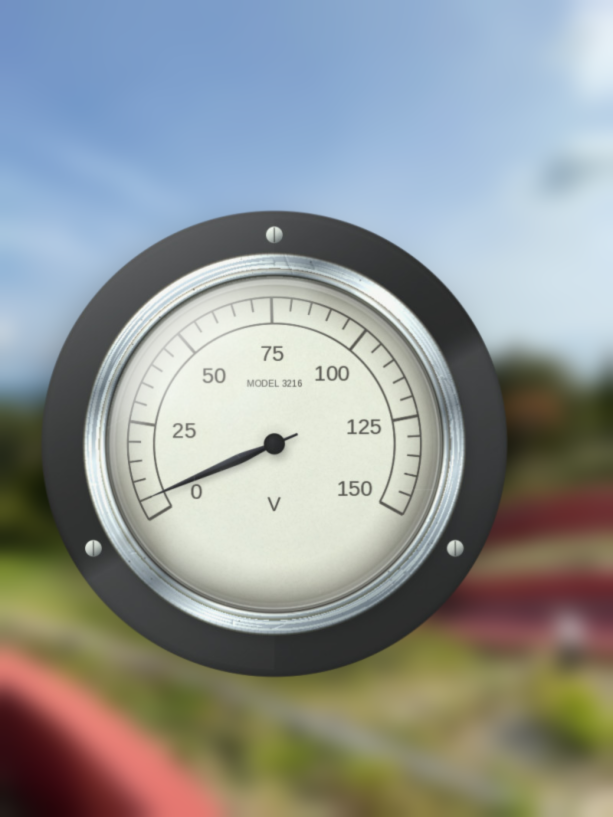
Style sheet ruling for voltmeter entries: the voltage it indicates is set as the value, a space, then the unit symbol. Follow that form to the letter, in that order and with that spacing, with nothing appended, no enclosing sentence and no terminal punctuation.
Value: 5 V
